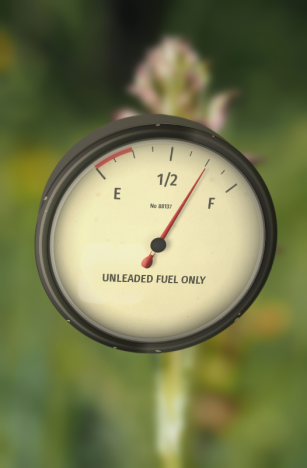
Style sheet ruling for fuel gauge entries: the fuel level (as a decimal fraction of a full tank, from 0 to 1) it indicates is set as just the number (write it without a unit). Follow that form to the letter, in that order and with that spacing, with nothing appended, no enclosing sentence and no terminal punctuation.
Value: 0.75
